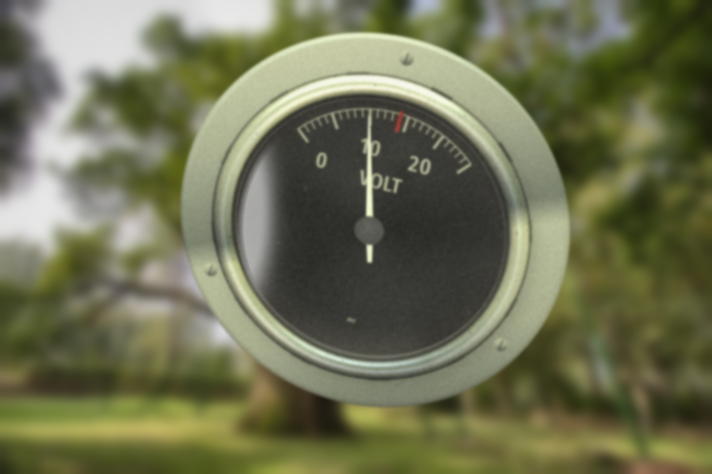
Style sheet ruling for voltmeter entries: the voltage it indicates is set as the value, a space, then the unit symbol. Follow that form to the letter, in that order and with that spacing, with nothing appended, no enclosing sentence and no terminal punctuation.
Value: 10 V
